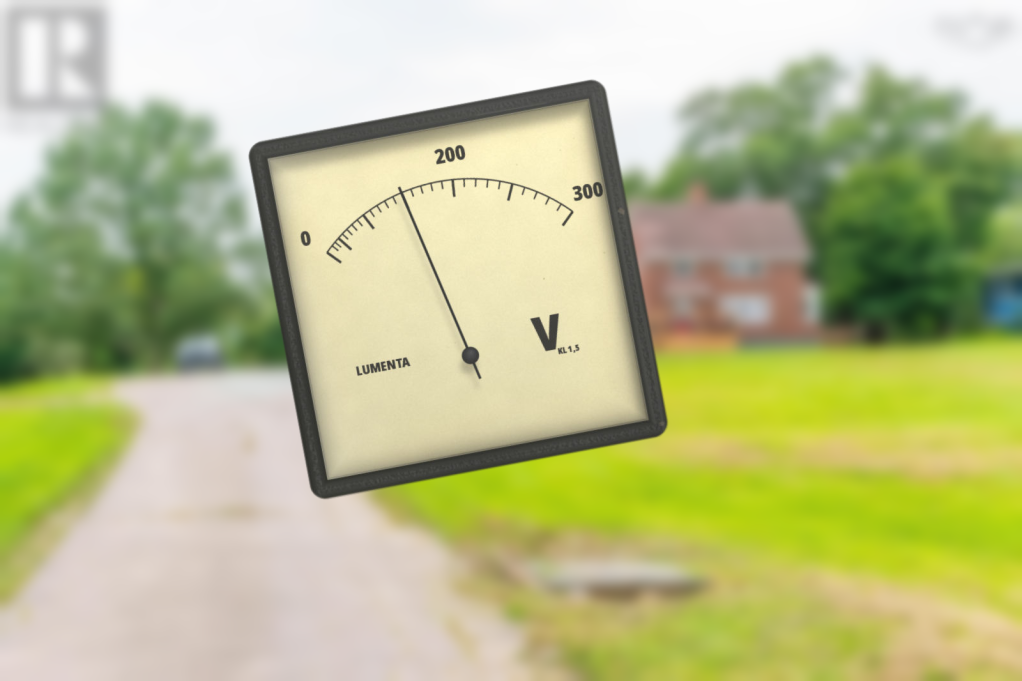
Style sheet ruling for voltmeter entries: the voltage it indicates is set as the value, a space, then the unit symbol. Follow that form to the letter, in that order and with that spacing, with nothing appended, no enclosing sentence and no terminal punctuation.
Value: 150 V
